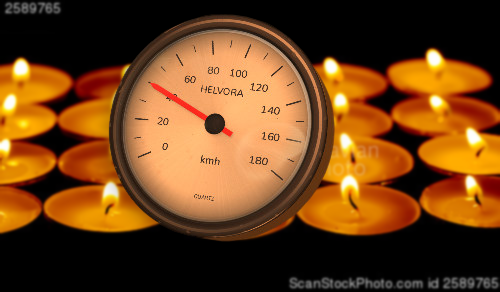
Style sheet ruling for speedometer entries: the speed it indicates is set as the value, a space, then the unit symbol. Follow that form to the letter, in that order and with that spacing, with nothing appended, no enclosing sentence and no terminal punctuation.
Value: 40 km/h
